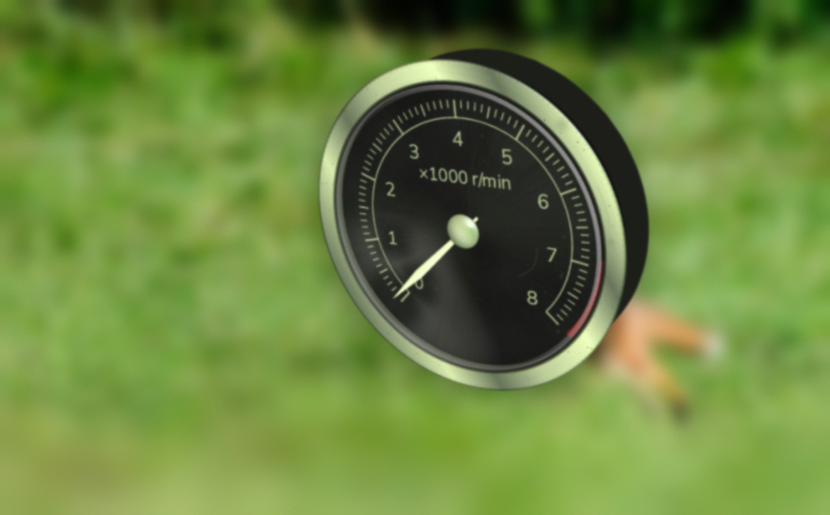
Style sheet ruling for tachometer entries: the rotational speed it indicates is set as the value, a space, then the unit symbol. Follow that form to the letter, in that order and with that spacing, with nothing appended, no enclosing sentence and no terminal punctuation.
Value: 100 rpm
